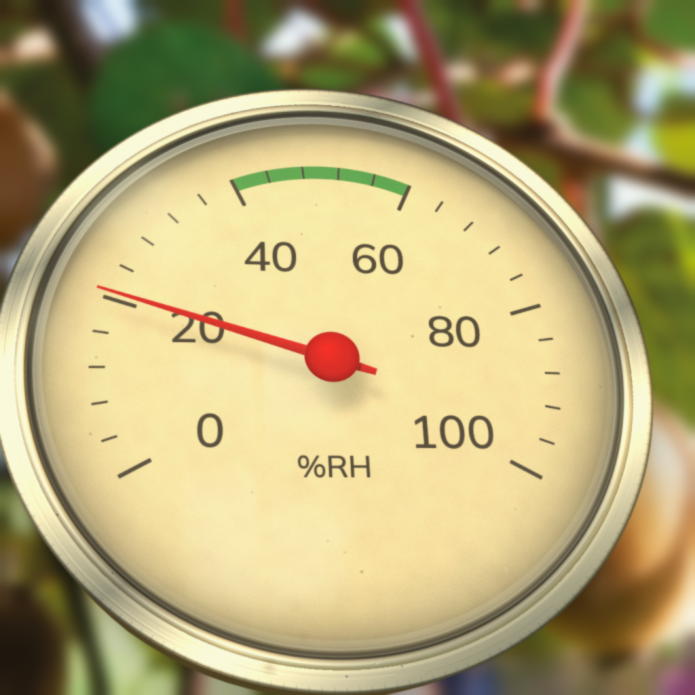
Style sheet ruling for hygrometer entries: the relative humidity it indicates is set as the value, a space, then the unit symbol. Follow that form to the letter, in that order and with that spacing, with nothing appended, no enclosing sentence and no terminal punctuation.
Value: 20 %
